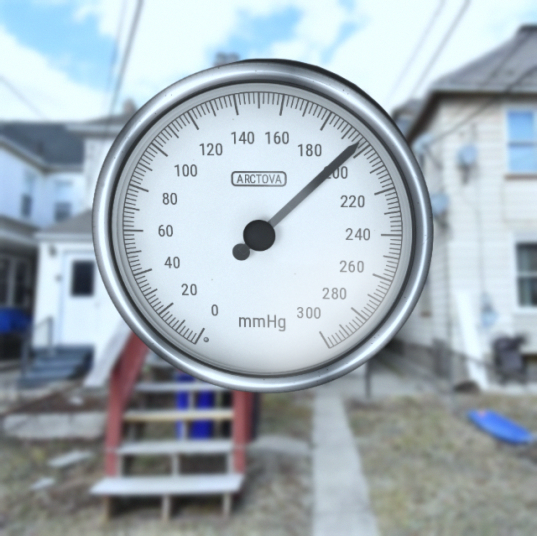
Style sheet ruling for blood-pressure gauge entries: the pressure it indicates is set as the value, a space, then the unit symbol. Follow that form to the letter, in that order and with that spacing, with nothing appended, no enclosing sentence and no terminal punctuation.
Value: 196 mmHg
